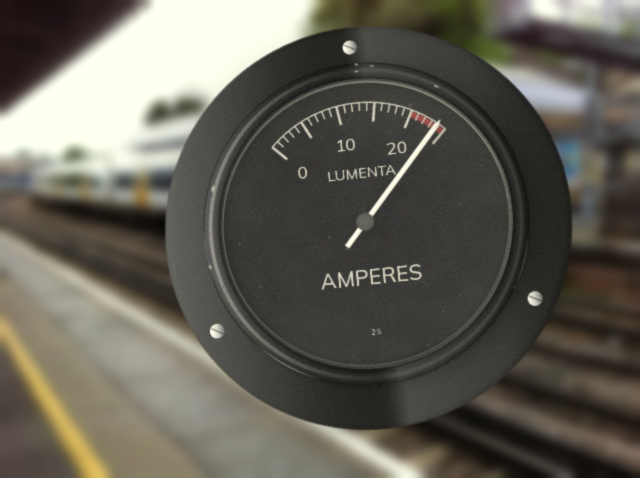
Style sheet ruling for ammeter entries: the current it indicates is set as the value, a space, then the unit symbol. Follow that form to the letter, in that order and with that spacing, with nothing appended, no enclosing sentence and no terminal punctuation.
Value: 24 A
